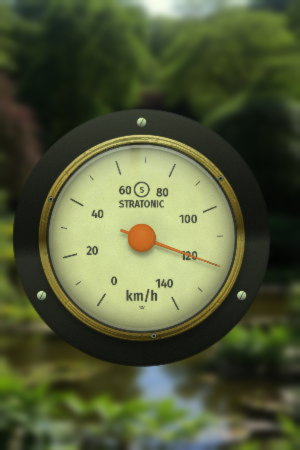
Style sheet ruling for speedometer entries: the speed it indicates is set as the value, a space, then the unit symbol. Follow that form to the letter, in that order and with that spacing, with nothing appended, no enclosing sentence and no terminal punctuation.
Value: 120 km/h
